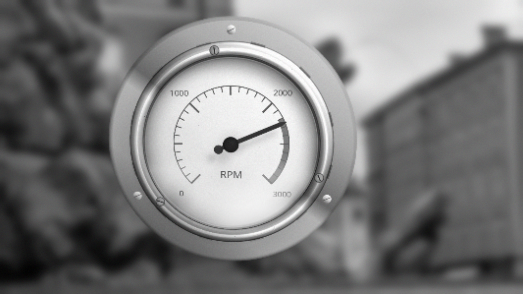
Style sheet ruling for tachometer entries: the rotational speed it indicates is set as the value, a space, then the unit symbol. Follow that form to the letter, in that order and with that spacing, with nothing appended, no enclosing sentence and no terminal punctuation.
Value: 2250 rpm
